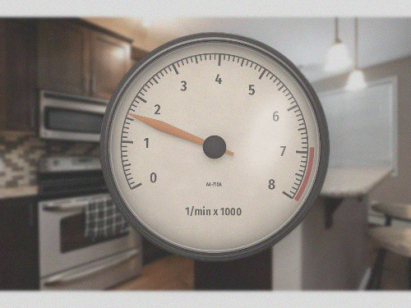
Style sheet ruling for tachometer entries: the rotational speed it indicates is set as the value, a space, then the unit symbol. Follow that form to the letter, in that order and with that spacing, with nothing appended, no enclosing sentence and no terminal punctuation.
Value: 1600 rpm
